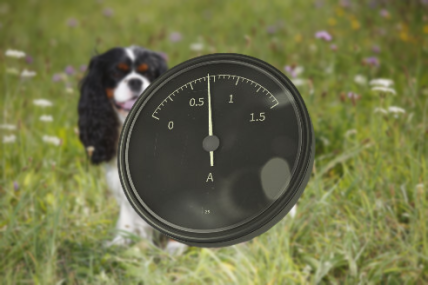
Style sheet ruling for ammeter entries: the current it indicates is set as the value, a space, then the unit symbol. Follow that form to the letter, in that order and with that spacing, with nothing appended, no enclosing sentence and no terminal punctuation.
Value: 0.7 A
